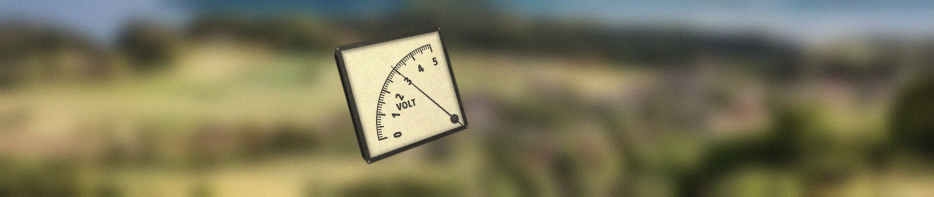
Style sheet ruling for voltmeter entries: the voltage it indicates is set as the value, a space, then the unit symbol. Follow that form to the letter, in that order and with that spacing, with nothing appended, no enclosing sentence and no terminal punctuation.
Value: 3 V
